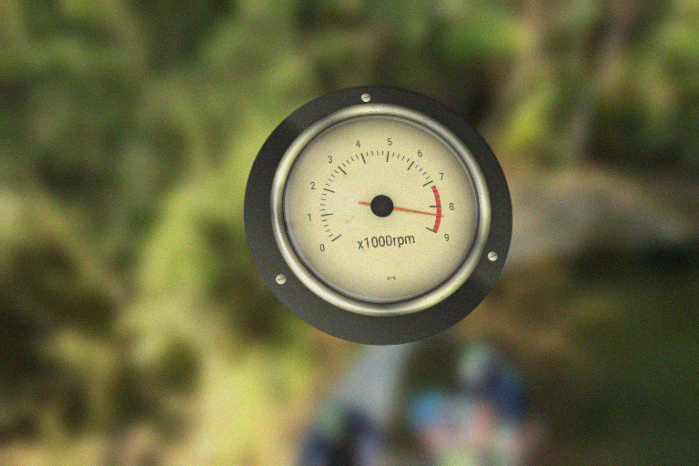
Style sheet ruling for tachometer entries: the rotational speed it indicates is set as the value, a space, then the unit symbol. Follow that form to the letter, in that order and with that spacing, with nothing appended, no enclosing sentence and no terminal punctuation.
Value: 8400 rpm
